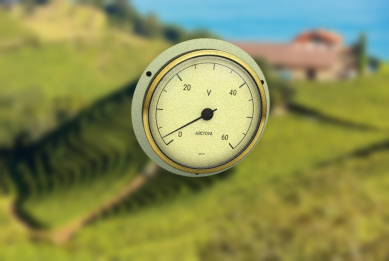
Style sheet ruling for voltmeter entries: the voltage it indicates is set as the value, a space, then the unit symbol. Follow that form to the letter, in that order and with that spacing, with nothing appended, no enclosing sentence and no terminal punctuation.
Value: 2.5 V
